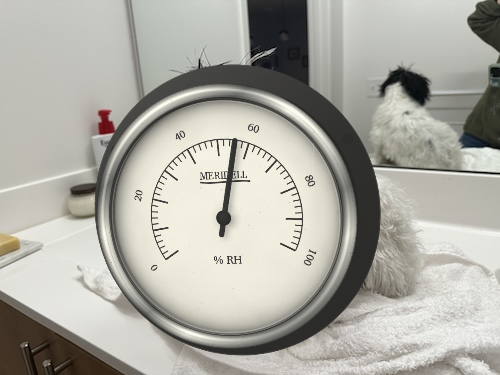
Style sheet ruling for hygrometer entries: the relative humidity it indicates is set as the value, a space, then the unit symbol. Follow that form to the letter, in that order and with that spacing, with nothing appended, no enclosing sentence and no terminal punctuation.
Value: 56 %
